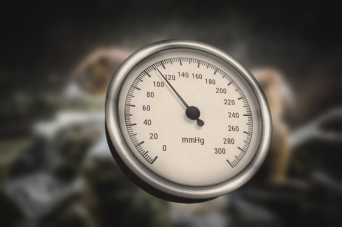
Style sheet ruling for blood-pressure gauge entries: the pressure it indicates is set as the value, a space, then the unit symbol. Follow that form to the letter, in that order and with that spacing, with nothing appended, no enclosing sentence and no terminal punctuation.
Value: 110 mmHg
